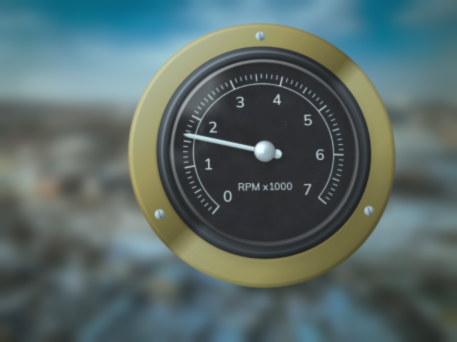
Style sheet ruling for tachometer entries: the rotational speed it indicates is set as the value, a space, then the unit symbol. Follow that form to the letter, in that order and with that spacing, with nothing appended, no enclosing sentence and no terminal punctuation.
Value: 1600 rpm
